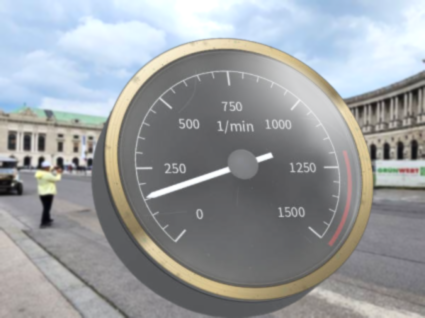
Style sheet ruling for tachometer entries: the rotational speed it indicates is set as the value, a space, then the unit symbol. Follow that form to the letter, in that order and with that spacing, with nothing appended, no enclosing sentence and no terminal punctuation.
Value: 150 rpm
